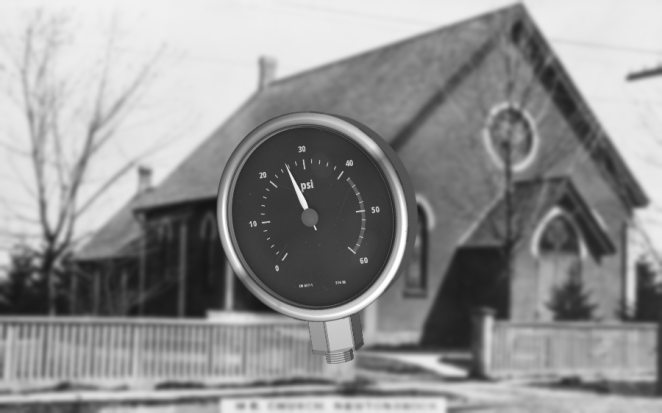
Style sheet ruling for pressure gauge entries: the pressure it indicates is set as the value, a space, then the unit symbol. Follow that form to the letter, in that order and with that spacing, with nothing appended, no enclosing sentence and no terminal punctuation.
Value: 26 psi
